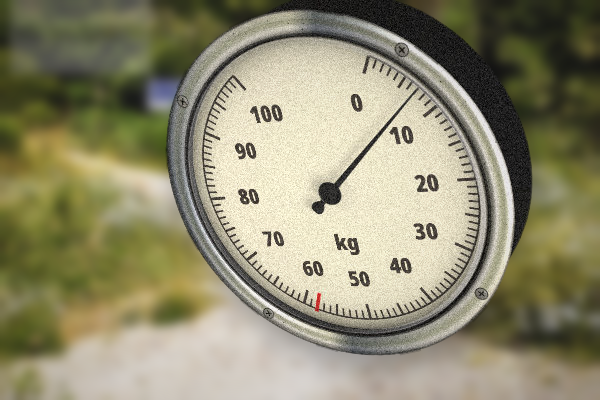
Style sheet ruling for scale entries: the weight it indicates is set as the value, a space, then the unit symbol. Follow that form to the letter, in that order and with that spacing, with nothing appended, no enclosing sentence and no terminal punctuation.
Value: 7 kg
